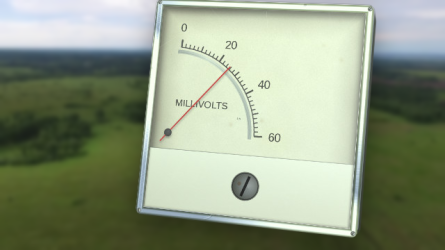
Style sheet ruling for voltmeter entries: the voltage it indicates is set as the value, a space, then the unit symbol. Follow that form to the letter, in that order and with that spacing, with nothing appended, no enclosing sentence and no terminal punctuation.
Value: 26 mV
